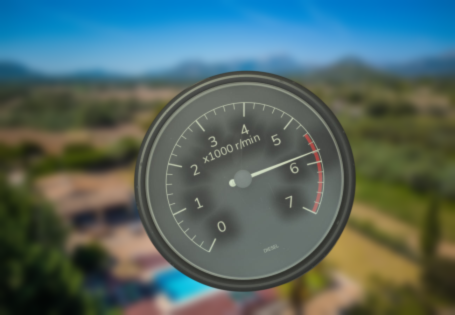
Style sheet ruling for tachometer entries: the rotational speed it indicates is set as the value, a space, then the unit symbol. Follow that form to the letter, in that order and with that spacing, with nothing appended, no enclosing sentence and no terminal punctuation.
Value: 5800 rpm
